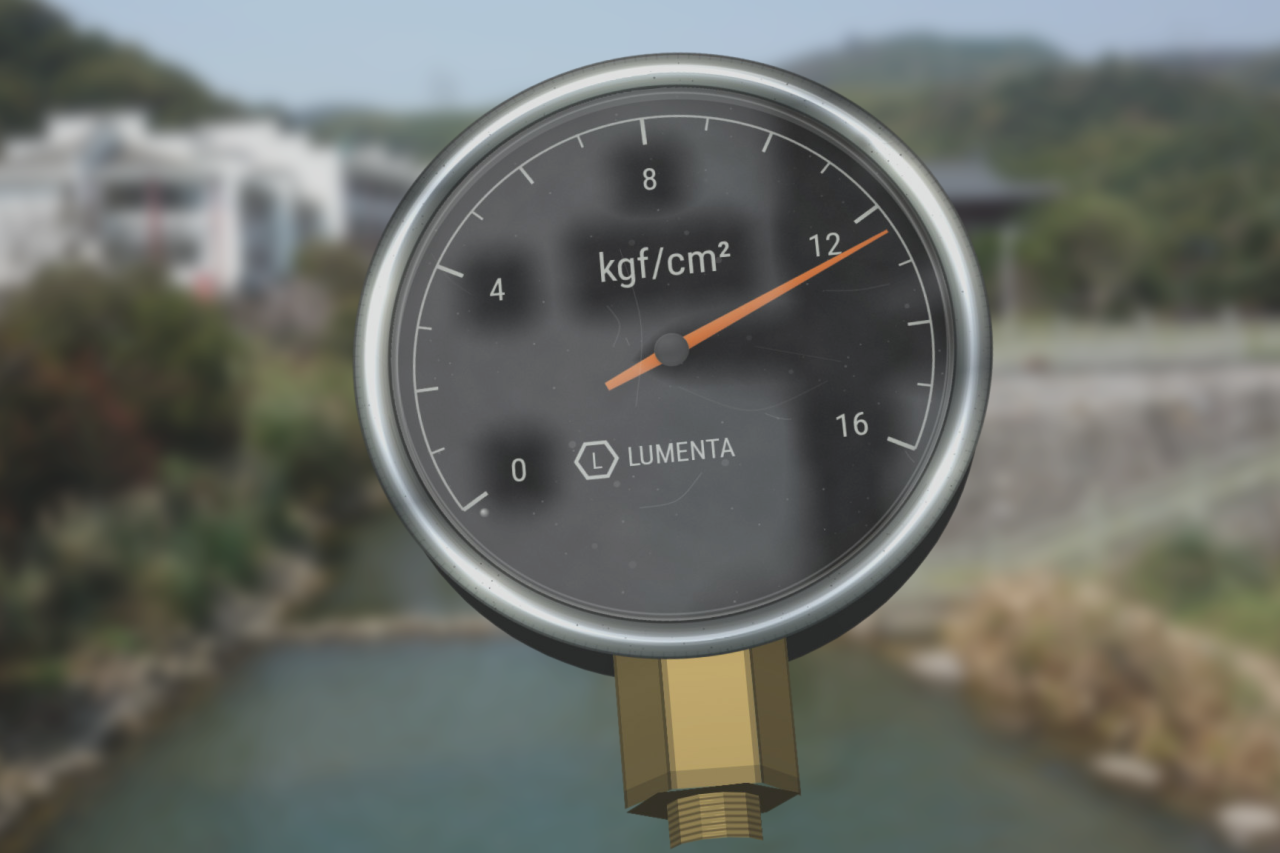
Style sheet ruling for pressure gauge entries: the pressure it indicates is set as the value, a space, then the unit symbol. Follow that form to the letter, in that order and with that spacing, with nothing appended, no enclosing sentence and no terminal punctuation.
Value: 12.5 kg/cm²
